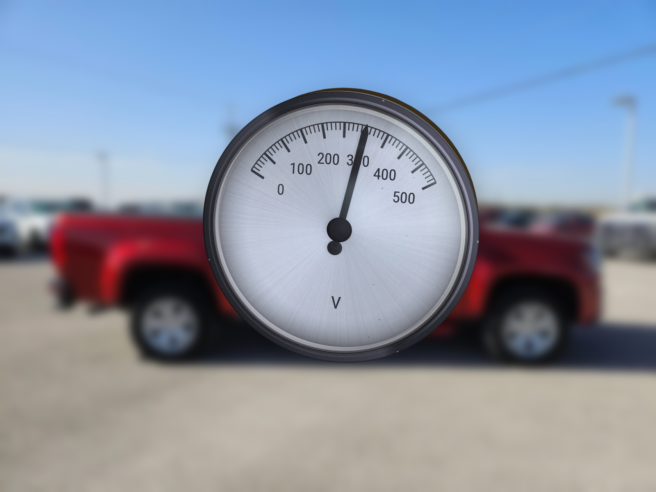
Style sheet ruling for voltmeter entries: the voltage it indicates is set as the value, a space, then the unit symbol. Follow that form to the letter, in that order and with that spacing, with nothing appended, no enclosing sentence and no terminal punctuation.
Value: 300 V
